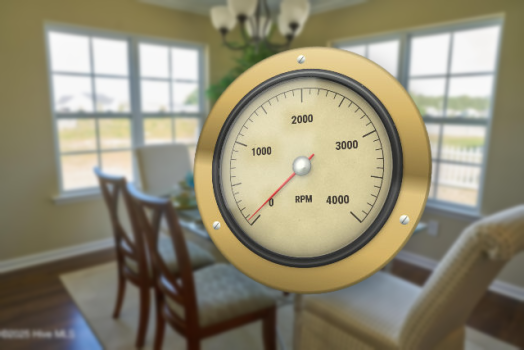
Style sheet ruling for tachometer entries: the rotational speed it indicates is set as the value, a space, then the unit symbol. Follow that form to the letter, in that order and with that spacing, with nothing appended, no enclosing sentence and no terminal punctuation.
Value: 50 rpm
